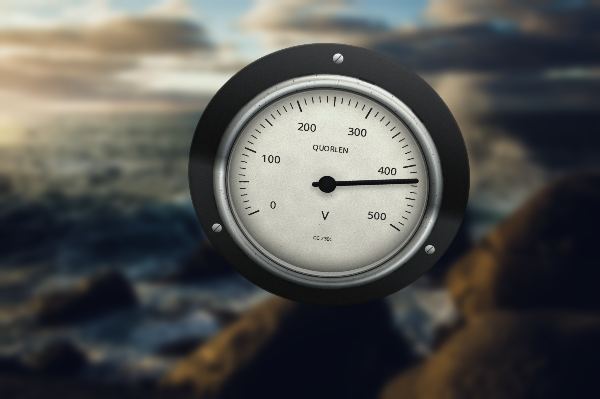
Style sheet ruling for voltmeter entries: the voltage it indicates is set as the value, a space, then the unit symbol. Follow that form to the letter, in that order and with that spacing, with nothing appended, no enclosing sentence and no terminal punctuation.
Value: 420 V
